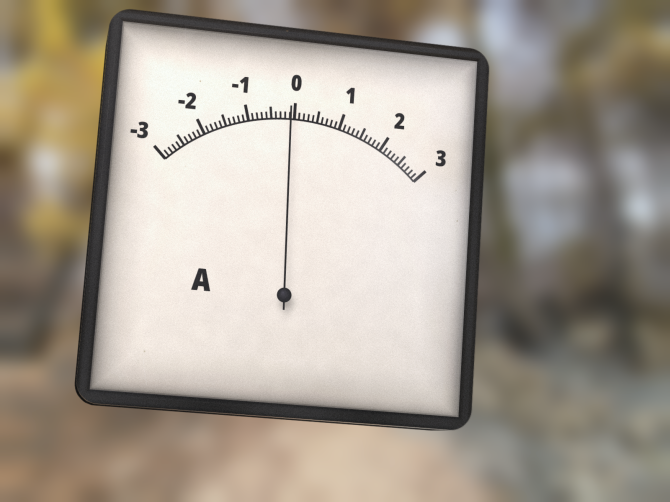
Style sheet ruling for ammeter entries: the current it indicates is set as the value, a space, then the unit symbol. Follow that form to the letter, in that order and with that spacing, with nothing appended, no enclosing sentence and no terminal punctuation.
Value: -0.1 A
